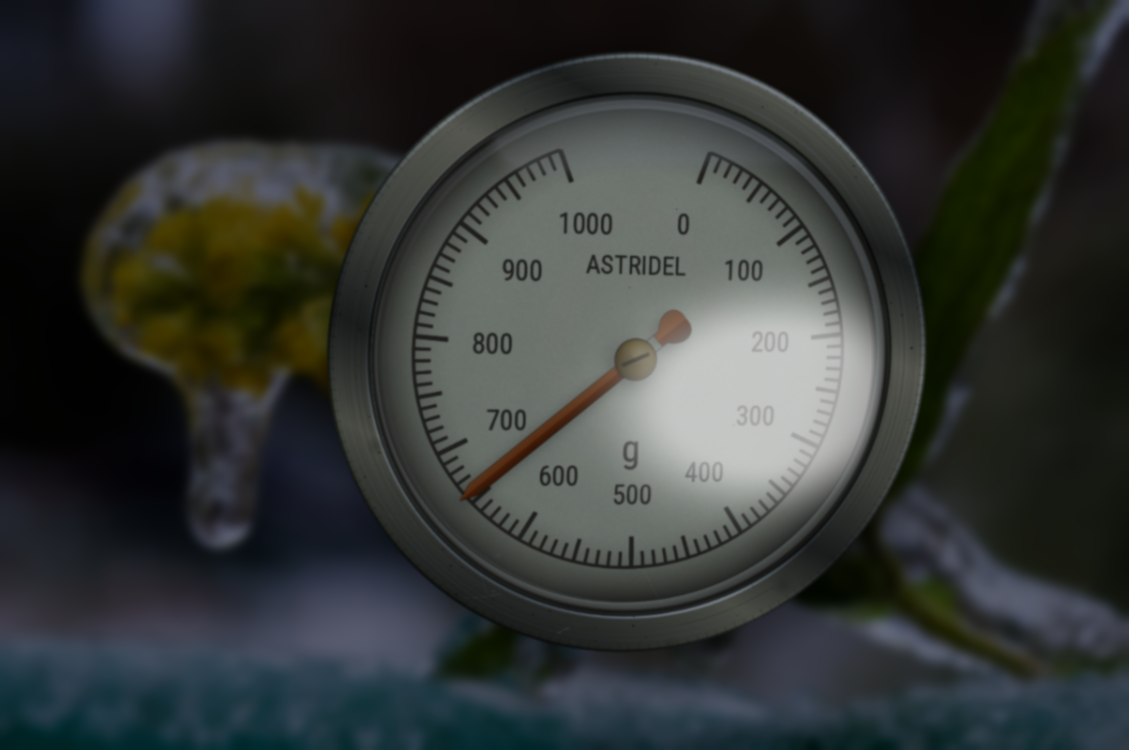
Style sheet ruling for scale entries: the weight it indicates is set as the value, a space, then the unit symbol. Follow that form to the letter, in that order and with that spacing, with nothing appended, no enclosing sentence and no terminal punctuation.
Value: 660 g
